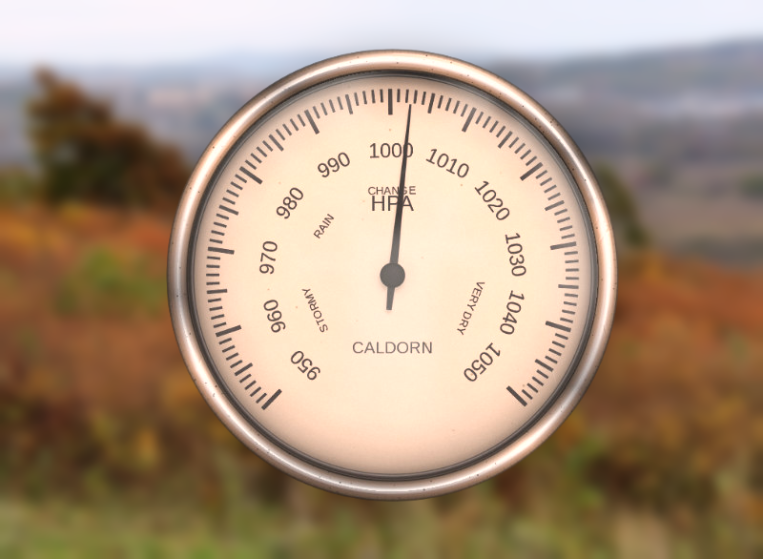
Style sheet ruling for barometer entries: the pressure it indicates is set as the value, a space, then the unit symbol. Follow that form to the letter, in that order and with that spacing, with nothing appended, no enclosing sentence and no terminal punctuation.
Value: 1002.5 hPa
